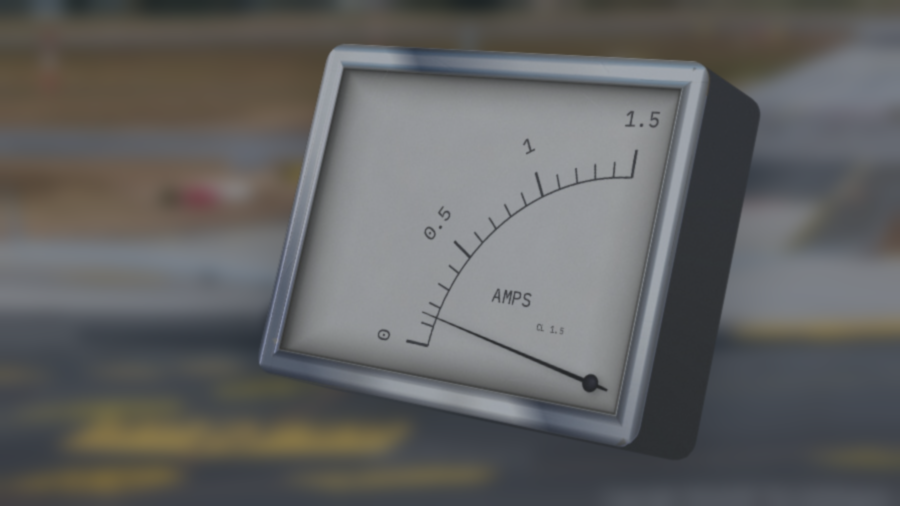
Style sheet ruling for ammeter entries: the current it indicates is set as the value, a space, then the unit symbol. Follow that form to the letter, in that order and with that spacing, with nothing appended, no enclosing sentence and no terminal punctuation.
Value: 0.15 A
